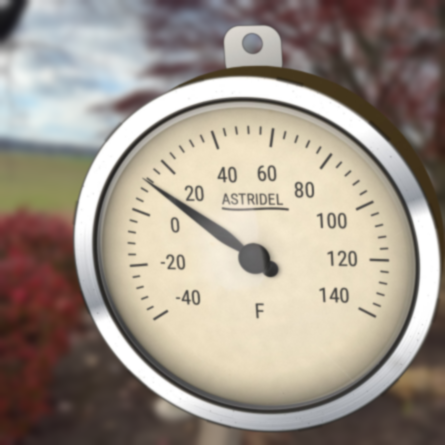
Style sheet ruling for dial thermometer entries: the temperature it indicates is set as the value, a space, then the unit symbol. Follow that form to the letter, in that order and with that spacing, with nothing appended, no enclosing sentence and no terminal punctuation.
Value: 12 °F
